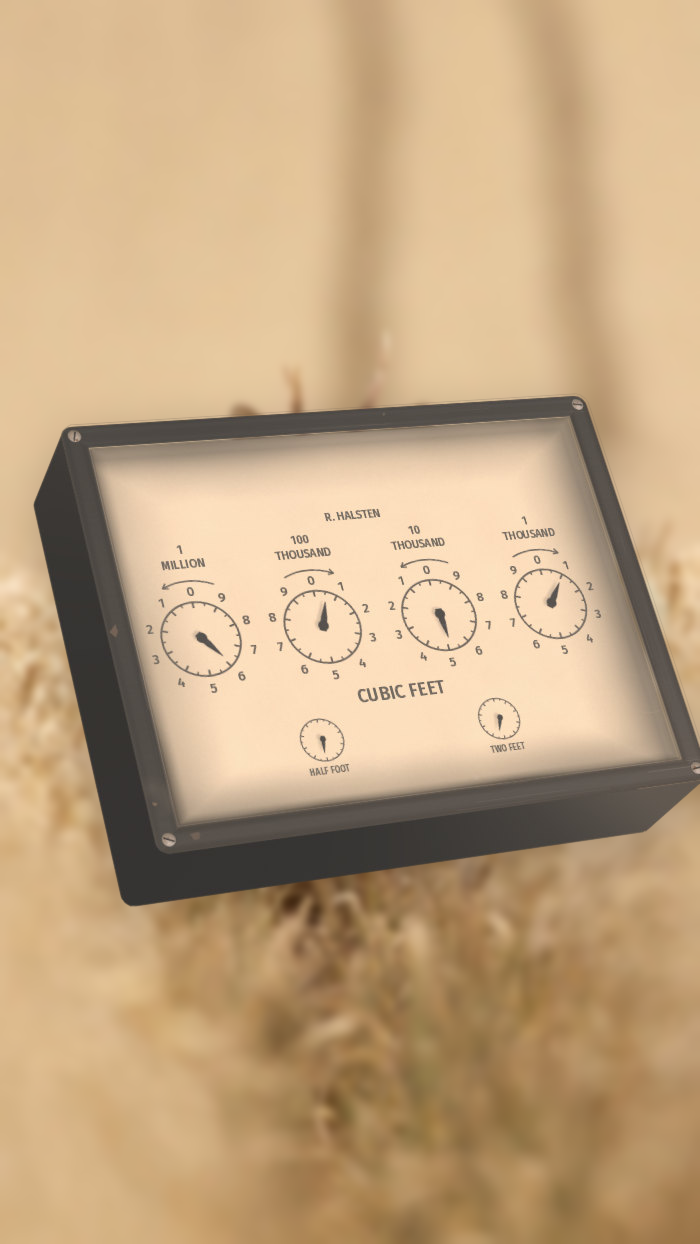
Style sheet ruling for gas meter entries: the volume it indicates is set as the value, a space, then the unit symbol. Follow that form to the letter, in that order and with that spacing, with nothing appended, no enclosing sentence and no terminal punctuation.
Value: 605100 ft³
